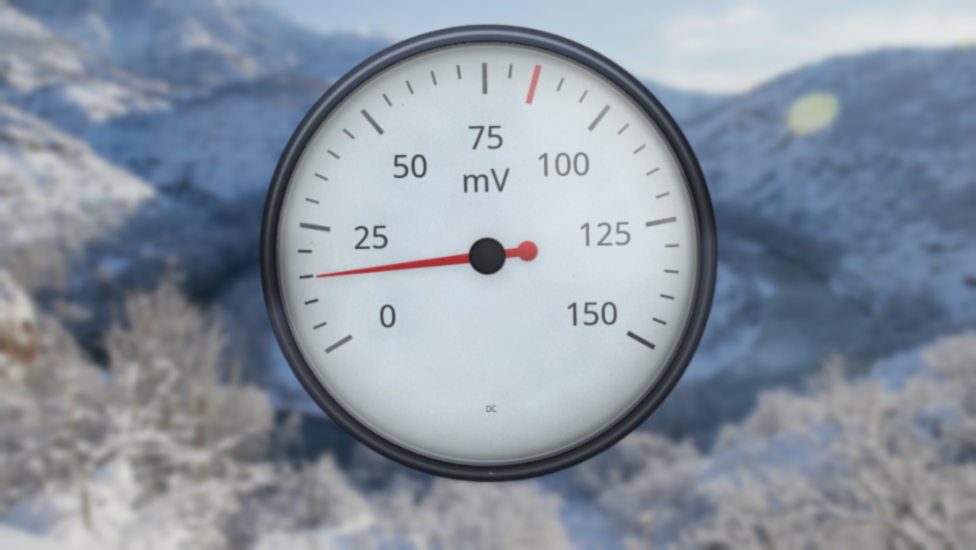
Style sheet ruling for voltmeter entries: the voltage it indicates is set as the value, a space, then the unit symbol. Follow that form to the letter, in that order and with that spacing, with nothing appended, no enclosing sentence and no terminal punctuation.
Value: 15 mV
